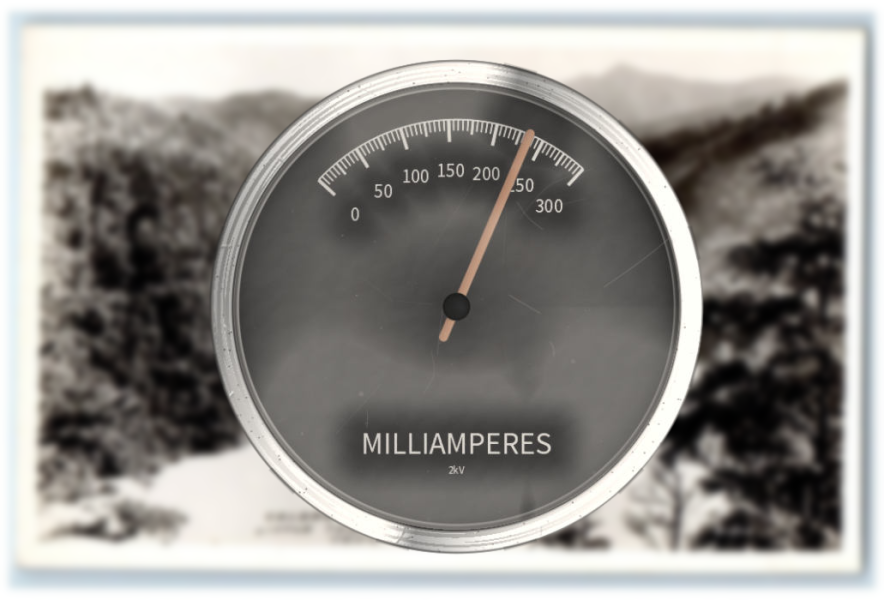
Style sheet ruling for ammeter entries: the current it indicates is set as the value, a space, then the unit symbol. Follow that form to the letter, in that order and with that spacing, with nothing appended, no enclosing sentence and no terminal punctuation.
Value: 235 mA
